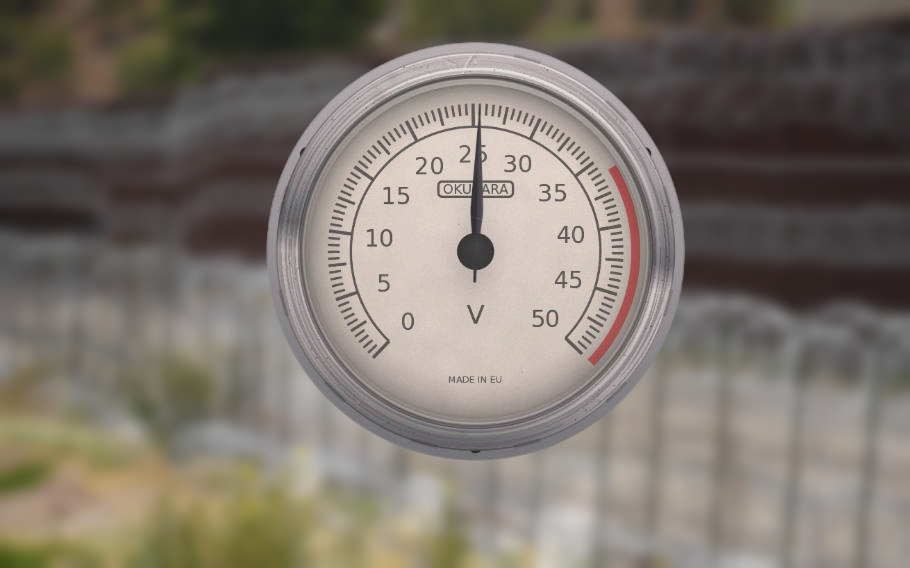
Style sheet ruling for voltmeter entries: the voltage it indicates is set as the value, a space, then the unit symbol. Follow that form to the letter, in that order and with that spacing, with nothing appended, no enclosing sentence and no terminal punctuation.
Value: 25.5 V
